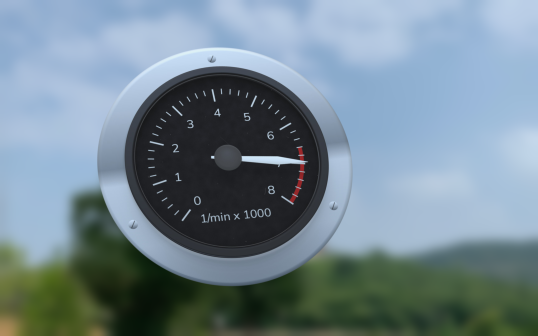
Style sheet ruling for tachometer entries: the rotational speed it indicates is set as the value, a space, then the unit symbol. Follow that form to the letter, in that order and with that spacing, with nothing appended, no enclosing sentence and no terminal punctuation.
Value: 7000 rpm
